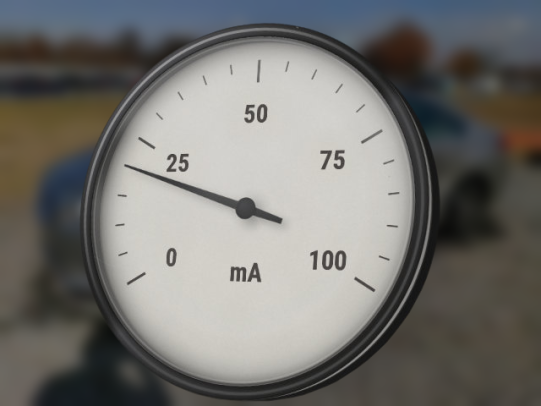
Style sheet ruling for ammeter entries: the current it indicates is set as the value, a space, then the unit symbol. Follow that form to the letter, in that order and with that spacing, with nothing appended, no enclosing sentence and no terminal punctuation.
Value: 20 mA
